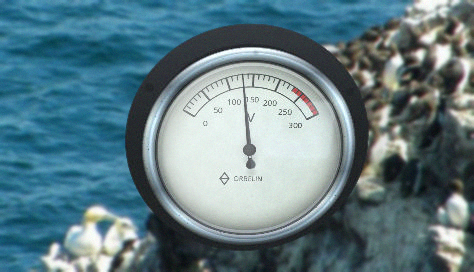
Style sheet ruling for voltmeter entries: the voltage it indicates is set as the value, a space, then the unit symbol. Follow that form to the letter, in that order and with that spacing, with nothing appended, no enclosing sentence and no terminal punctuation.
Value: 130 V
